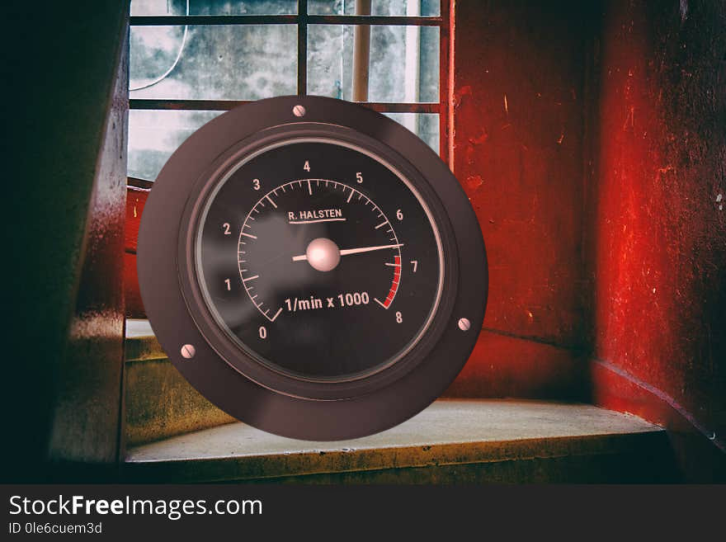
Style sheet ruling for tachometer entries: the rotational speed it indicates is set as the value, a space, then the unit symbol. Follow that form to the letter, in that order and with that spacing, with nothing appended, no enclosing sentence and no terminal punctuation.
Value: 6600 rpm
